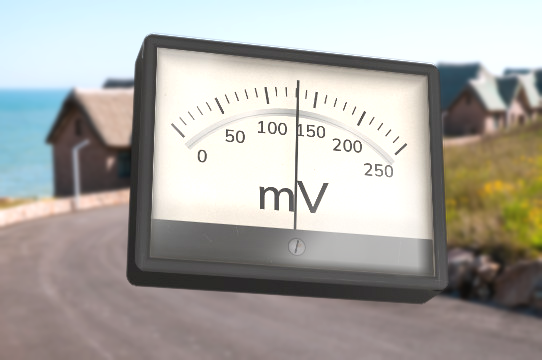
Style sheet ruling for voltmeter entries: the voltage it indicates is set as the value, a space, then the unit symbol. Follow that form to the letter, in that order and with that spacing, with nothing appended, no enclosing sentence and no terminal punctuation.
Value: 130 mV
